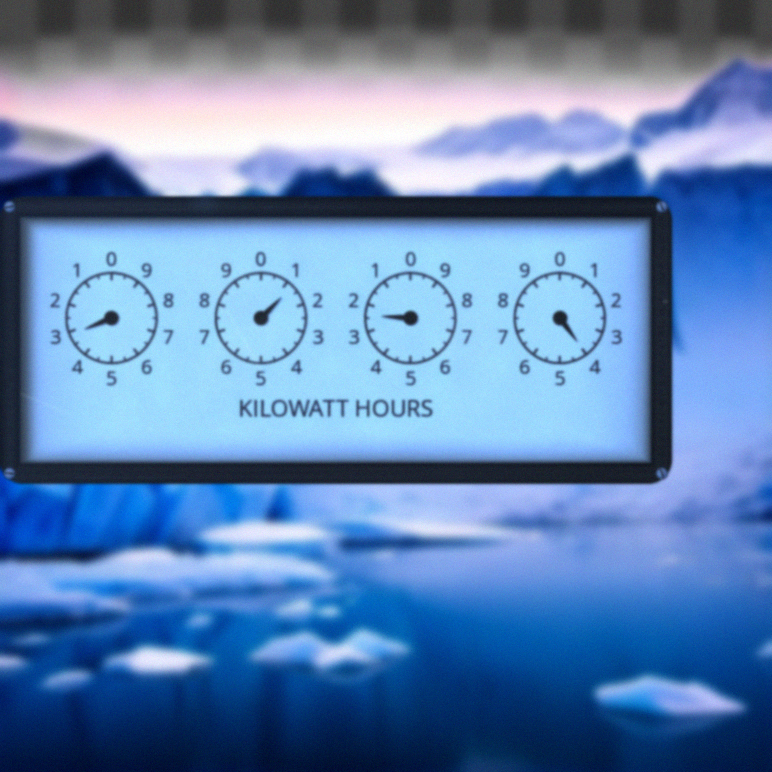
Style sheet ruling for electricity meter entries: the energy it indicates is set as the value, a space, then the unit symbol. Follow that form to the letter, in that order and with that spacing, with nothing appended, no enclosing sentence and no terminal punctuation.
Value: 3124 kWh
